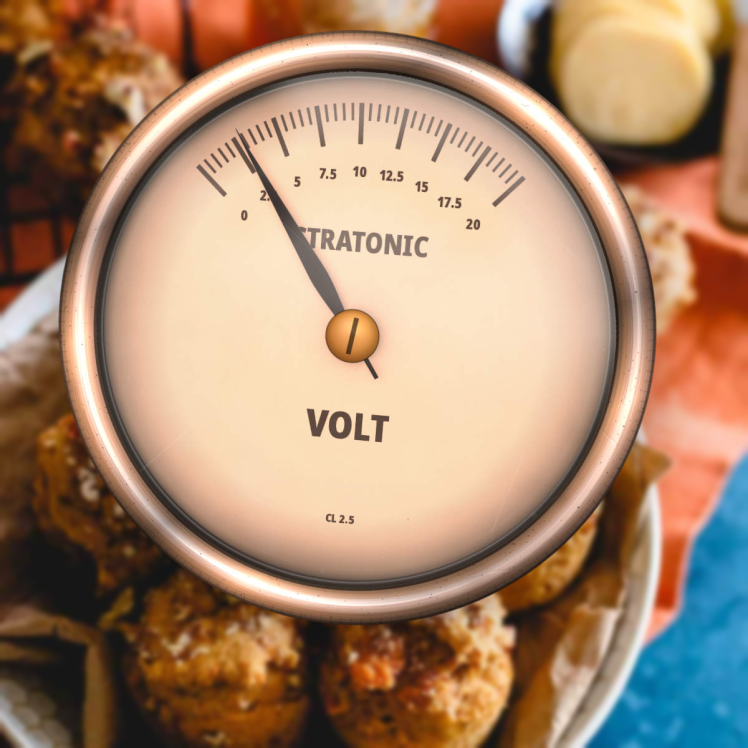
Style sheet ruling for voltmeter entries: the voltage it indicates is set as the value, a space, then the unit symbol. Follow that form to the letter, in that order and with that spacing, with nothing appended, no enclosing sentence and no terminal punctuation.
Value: 3 V
